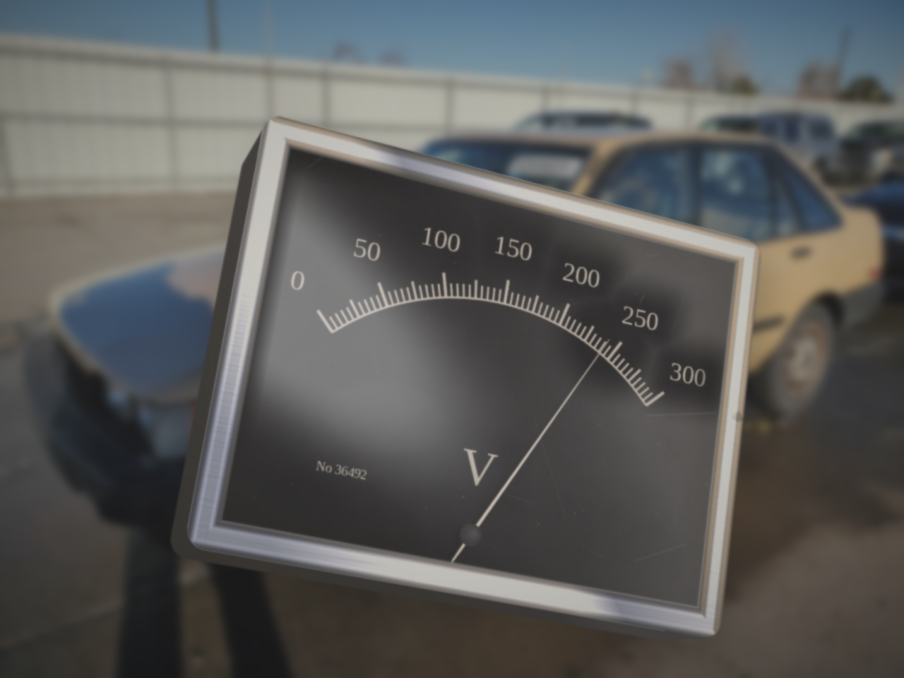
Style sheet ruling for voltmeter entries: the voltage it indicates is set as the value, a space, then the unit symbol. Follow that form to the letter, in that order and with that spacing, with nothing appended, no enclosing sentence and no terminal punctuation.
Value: 240 V
